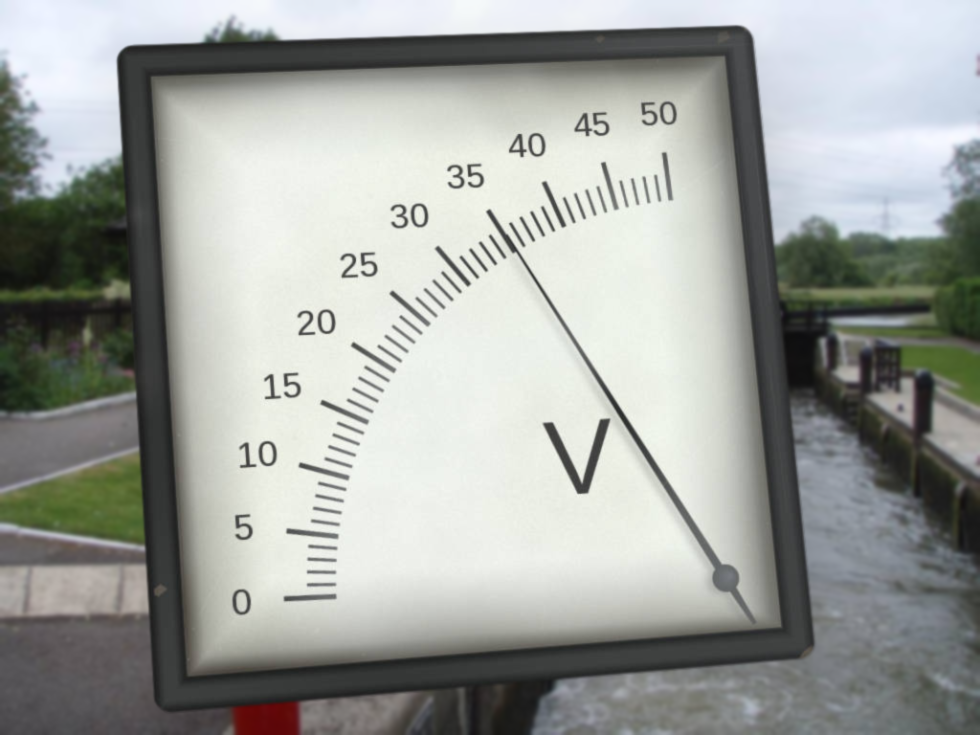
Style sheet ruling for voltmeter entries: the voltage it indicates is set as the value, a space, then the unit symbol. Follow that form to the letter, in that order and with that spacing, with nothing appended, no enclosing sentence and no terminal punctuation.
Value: 35 V
